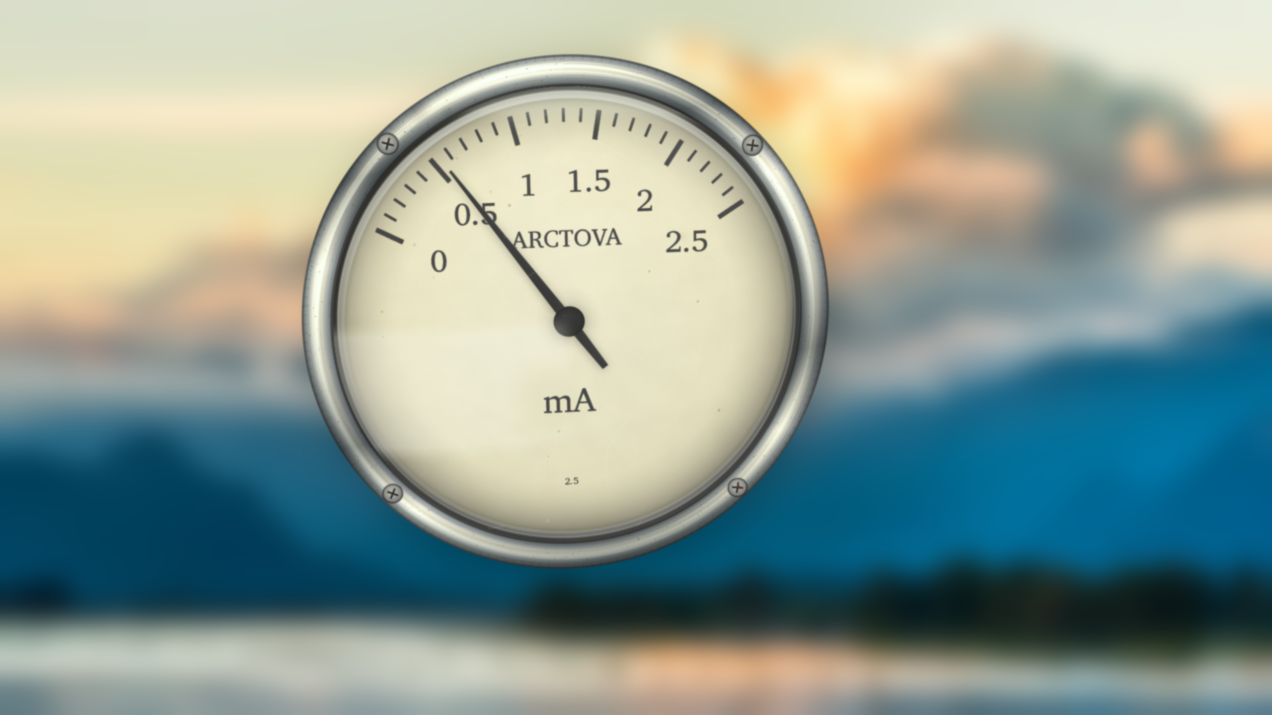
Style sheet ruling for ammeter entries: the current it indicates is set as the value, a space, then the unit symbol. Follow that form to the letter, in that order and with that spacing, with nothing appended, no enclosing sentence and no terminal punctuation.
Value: 0.55 mA
